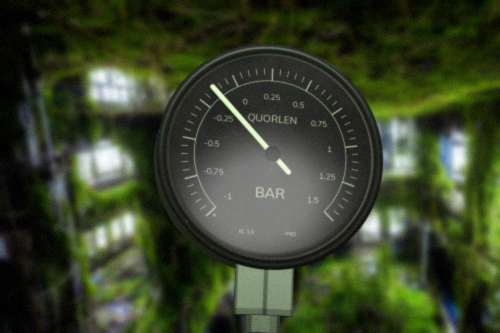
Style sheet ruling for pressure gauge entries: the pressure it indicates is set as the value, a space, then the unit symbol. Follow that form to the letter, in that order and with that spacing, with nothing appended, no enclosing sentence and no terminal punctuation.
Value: -0.15 bar
